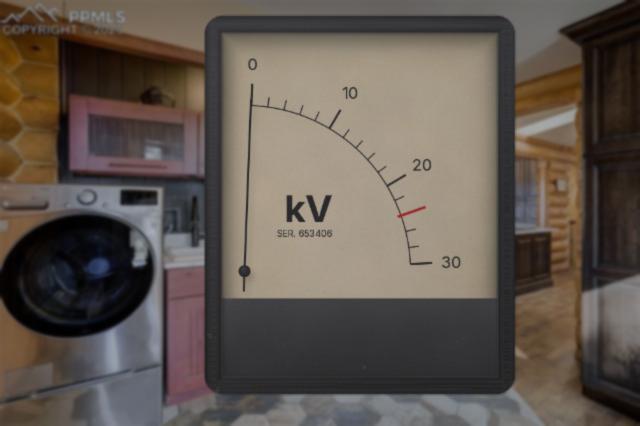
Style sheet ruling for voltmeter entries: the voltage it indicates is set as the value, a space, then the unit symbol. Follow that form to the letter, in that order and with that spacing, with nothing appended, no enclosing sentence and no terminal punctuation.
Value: 0 kV
